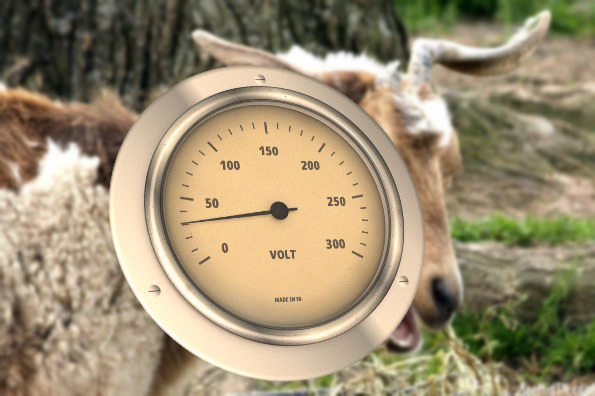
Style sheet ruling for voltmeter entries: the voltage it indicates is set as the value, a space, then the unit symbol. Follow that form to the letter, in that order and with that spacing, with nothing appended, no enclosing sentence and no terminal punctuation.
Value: 30 V
